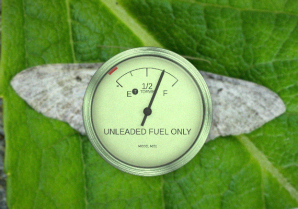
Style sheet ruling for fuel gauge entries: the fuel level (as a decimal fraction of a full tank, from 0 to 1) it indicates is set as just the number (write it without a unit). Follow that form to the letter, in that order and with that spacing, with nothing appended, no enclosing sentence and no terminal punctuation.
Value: 0.75
